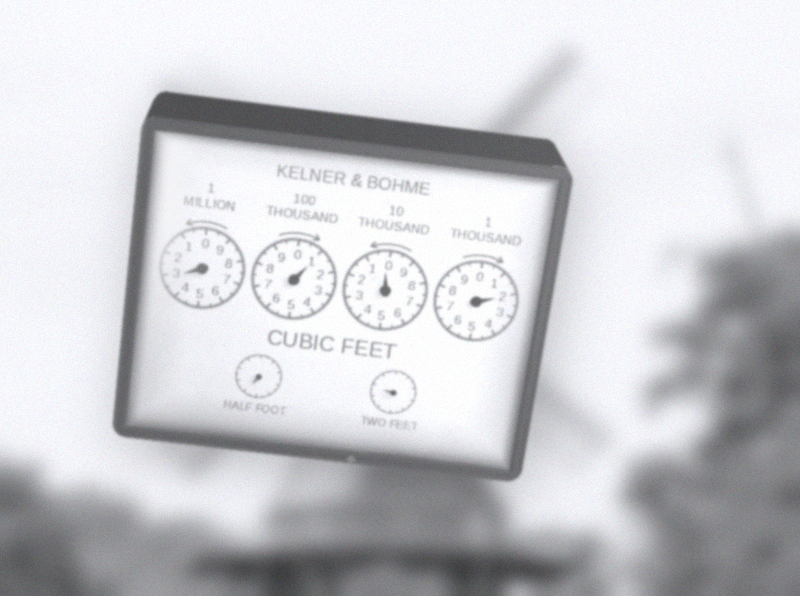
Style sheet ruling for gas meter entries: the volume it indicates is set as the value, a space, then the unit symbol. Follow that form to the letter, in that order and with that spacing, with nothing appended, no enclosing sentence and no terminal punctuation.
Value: 310200 ft³
